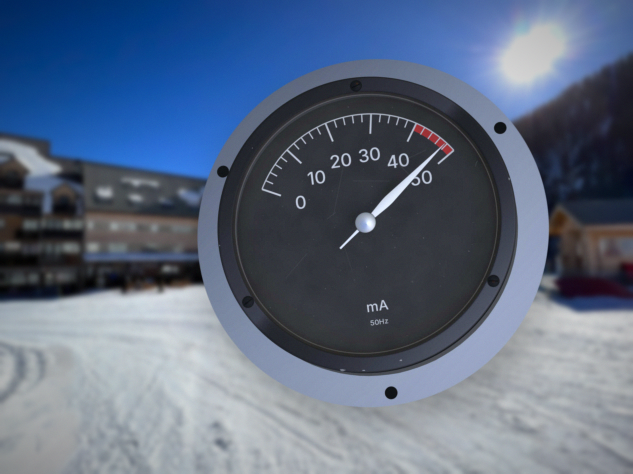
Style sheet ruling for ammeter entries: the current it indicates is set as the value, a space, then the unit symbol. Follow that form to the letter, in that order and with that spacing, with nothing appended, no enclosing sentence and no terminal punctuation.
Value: 48 mA
